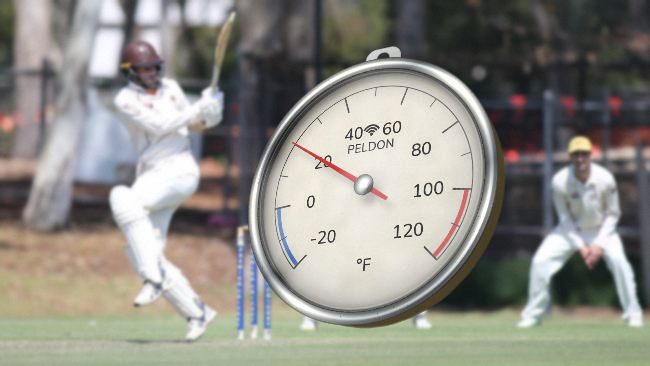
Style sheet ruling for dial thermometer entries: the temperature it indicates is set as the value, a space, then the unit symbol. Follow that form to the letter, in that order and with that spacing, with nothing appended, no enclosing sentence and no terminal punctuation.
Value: 20 °F
